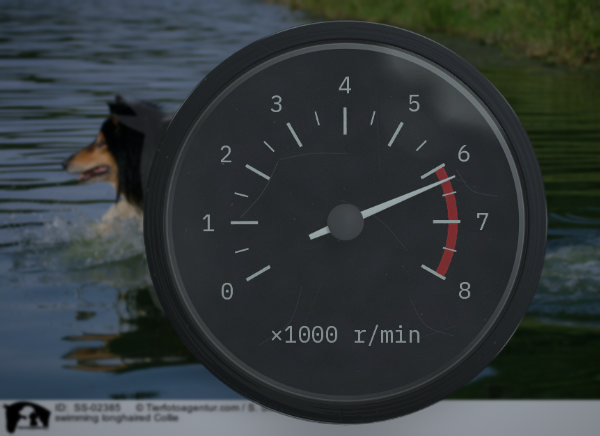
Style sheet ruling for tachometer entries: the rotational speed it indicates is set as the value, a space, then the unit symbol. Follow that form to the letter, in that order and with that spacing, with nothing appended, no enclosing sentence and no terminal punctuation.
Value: 6250 rpm
